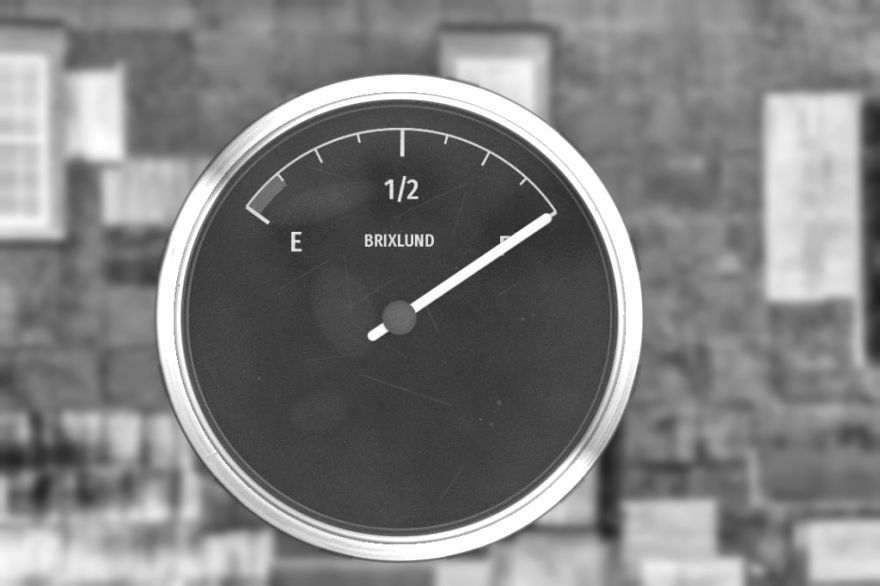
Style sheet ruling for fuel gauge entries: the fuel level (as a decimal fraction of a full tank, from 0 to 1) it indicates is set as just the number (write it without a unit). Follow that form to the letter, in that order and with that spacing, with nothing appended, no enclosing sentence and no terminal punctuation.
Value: 1
